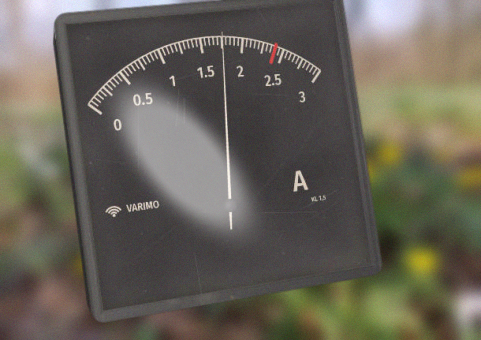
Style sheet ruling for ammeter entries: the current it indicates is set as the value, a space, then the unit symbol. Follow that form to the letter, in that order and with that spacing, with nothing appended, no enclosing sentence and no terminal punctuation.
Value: 1.75 A
